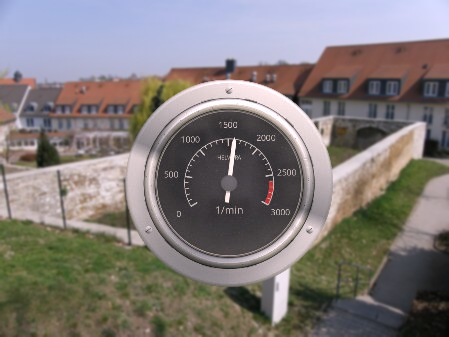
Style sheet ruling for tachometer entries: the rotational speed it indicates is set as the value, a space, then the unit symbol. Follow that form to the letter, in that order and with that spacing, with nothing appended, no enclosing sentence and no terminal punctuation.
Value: 1600 rpm
